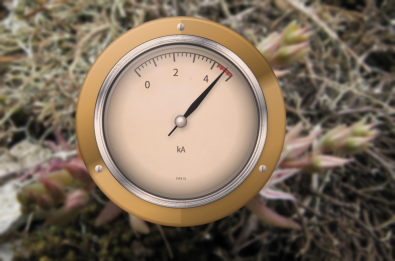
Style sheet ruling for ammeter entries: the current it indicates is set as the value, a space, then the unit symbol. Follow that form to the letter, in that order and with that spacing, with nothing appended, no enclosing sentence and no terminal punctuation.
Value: 4.6 kA
